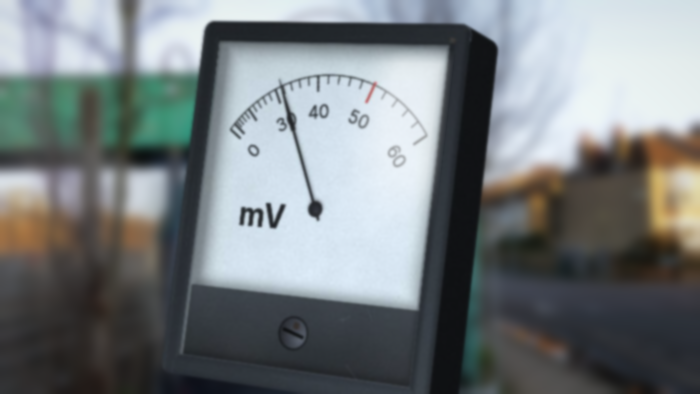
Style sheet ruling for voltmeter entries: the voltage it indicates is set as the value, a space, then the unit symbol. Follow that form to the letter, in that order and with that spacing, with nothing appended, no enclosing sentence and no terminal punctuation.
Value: 32 mV
